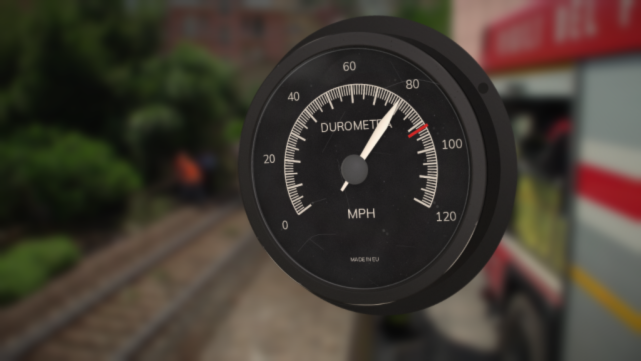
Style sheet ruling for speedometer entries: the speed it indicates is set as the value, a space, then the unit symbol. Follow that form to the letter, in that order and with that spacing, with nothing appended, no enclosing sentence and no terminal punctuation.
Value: 80 mph
